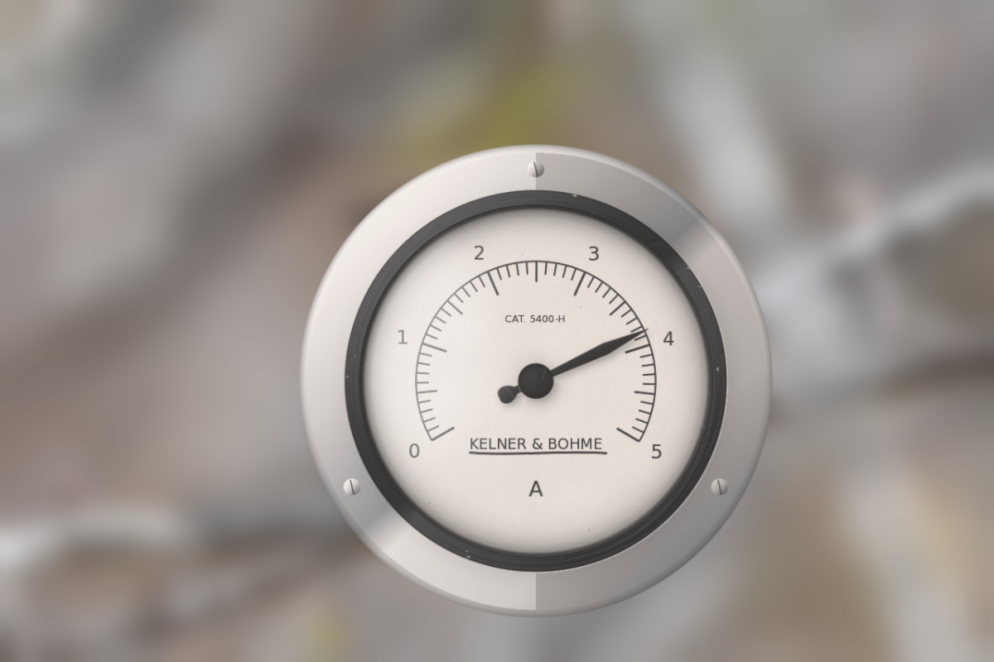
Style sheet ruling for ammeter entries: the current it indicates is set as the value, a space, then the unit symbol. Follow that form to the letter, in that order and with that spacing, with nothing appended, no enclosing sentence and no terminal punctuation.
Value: 3.85 A
